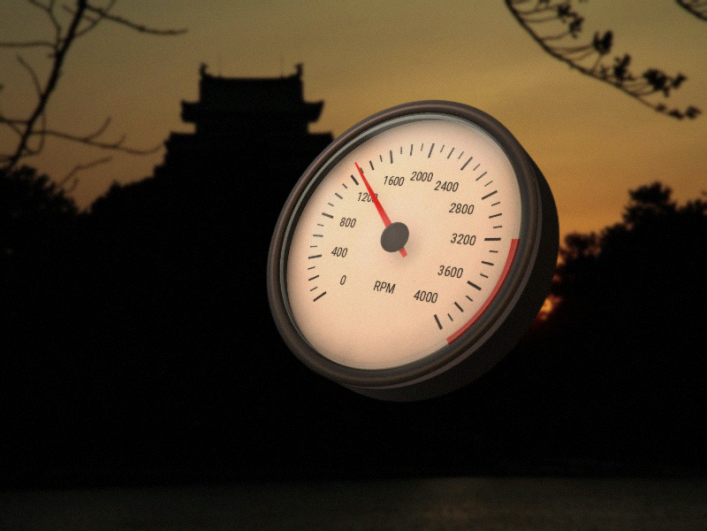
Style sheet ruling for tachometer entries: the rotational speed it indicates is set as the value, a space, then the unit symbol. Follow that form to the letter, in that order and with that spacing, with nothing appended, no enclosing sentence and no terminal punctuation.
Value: 1300 rpm
